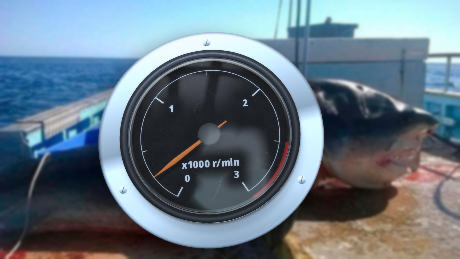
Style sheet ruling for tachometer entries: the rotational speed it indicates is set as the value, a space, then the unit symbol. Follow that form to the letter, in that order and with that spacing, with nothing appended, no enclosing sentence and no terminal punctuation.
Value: 250 rpm
